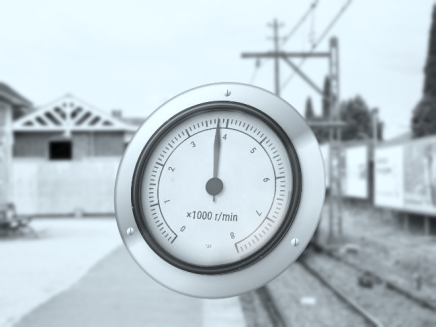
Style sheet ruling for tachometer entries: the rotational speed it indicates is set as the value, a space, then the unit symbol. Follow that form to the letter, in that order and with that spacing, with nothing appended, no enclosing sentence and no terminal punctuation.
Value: 3800 rpm
